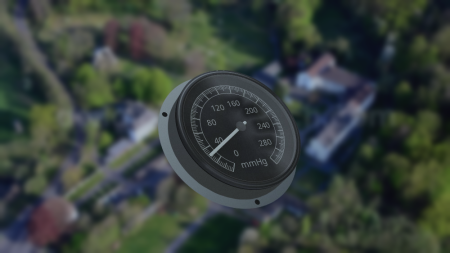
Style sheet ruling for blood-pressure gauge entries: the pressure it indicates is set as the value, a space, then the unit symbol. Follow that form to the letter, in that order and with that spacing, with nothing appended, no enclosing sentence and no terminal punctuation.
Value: 30 mmHg
